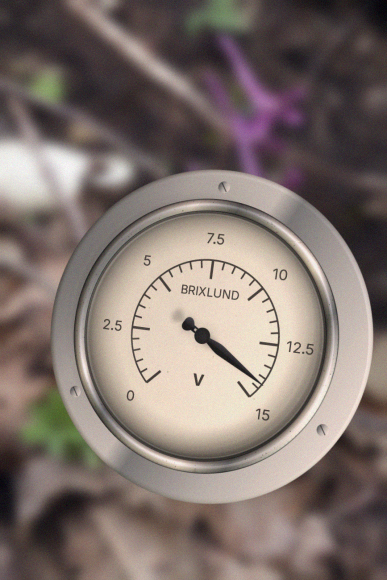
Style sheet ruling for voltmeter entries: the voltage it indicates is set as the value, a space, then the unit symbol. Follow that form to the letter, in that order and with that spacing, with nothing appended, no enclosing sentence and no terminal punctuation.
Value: 14.25 V
